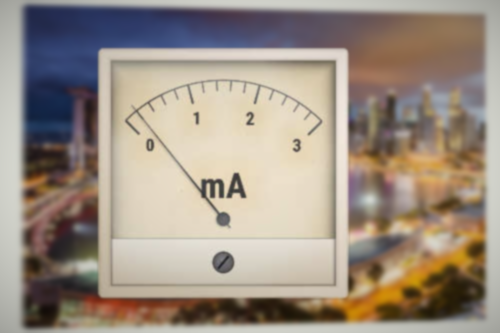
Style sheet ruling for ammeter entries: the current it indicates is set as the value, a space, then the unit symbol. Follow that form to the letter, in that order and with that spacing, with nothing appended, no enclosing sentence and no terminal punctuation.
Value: 0.2 mA
